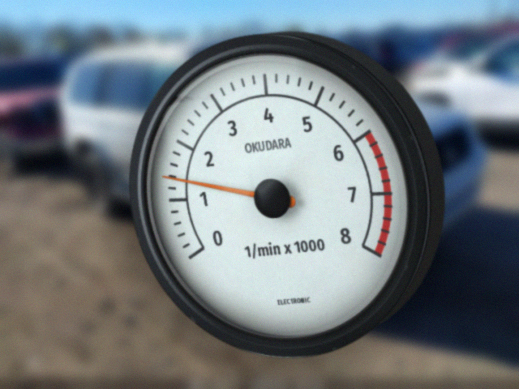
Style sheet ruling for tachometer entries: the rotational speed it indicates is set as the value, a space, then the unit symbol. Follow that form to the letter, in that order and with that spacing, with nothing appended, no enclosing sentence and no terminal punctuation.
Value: 1400 rpm
